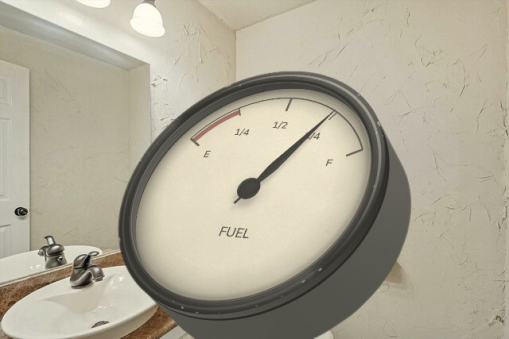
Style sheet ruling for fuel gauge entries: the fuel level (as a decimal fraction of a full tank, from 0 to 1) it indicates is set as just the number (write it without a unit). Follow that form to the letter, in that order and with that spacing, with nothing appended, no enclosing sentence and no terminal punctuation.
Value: 0.75
